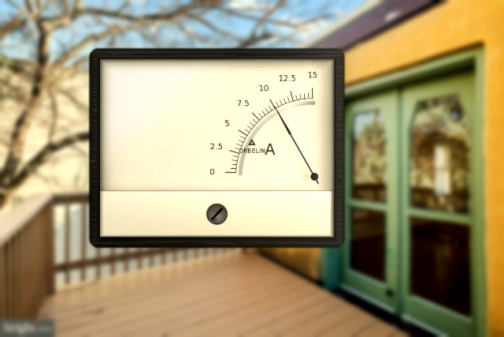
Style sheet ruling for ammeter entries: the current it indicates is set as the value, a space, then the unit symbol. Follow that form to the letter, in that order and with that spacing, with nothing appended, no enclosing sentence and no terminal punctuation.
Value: 10 A
